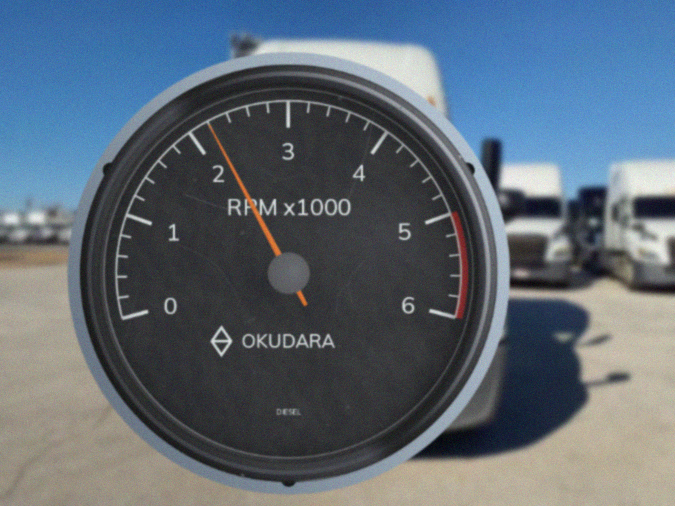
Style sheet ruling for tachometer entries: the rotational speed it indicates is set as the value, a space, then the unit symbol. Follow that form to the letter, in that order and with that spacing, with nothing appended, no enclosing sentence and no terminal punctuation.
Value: 2200 rpm
